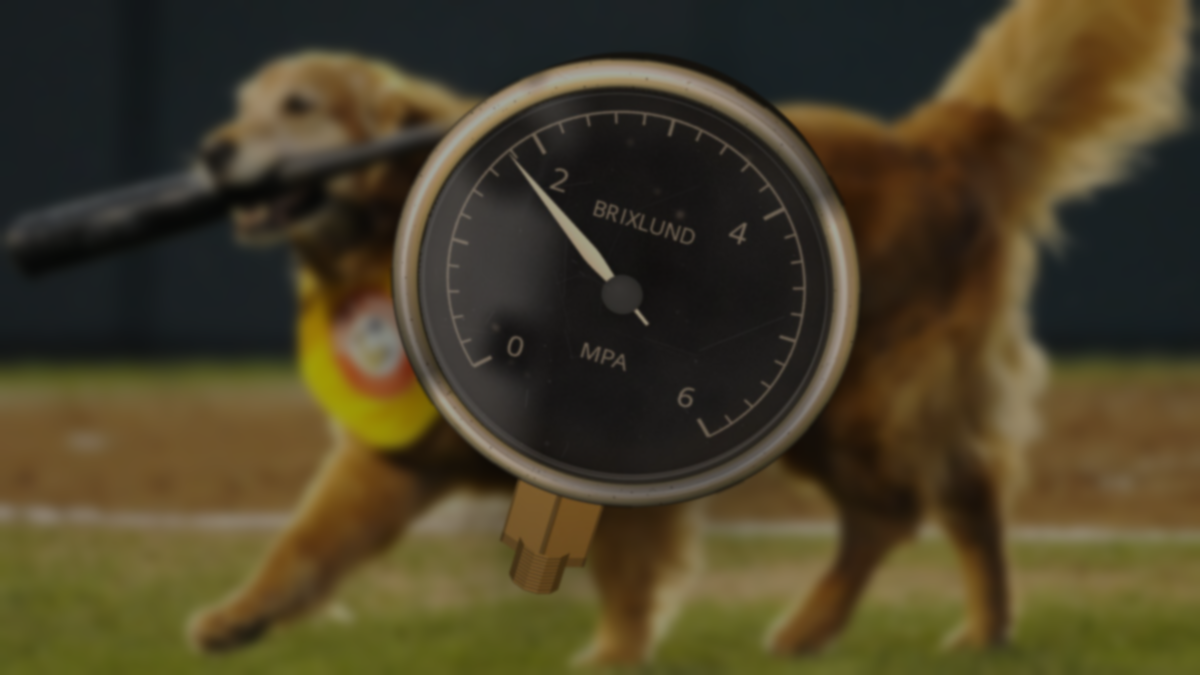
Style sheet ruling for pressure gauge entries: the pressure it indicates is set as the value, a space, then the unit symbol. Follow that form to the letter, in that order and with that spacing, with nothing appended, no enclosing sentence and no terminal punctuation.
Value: 1.8 MPa
